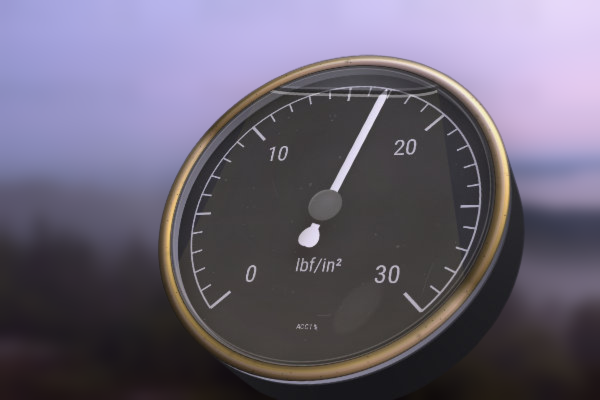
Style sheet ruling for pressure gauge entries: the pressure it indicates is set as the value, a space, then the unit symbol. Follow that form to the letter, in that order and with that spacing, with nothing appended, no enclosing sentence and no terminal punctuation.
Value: 17 psi
